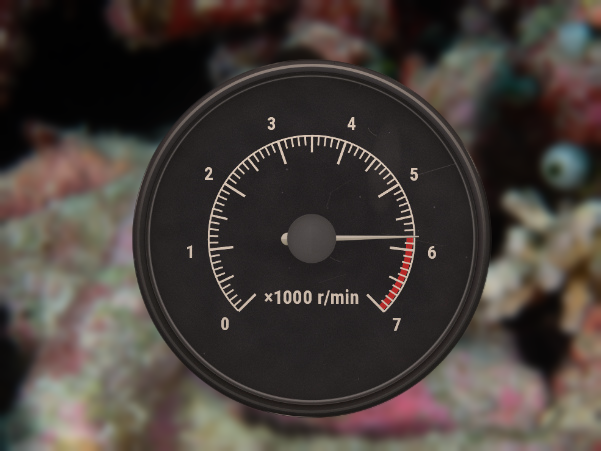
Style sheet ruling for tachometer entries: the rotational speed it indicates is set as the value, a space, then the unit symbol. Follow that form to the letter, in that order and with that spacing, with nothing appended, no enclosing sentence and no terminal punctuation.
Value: 5800 rpm
